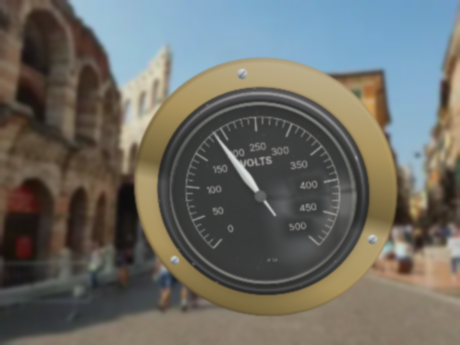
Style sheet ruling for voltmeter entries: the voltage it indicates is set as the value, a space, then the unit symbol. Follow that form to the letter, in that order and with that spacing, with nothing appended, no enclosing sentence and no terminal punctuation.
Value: 190 V
